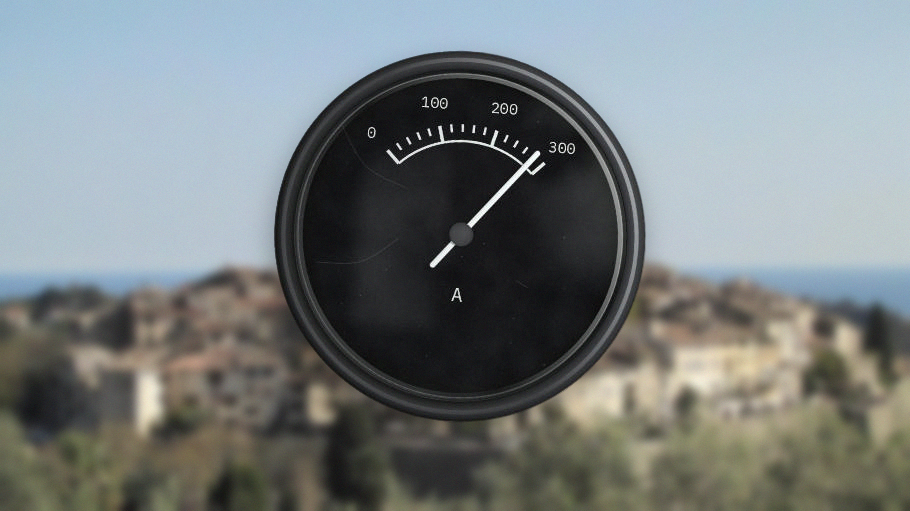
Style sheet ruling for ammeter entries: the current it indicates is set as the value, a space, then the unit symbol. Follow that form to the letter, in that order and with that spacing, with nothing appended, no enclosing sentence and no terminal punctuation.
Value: 280 A
